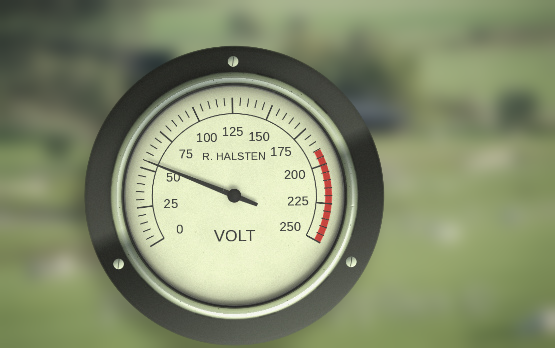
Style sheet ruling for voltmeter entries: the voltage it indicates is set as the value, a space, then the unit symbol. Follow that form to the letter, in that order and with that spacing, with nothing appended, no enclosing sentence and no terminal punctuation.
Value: 55 V
